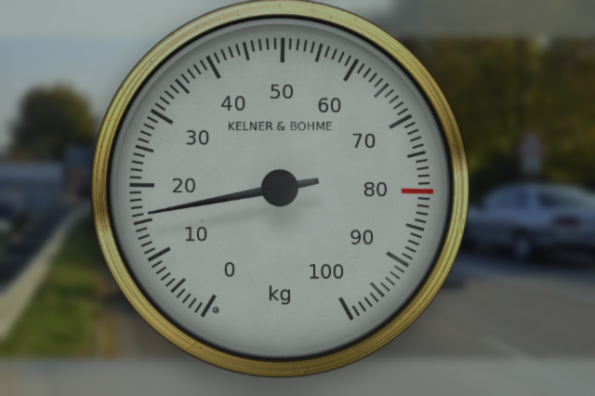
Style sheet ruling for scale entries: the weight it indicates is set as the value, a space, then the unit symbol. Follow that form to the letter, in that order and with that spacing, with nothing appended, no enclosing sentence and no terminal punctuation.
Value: 16 kg
